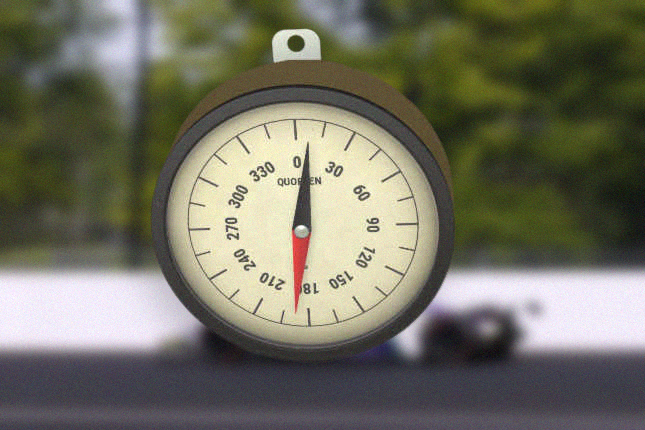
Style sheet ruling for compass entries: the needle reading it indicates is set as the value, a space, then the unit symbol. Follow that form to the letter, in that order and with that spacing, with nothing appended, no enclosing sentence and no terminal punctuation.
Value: 187.5 °
